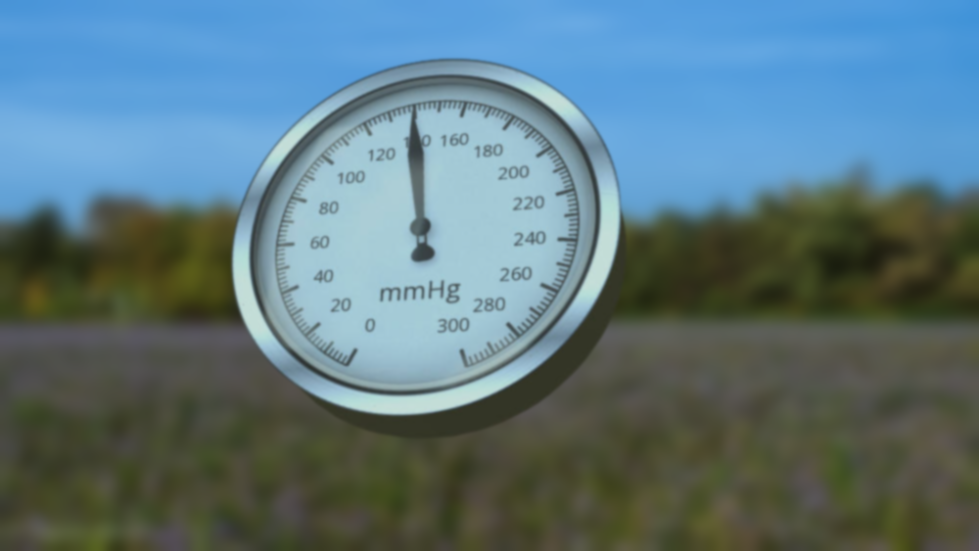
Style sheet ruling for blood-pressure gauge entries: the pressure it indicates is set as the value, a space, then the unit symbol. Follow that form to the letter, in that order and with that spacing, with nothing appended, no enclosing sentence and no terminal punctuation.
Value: 140 mmHg
